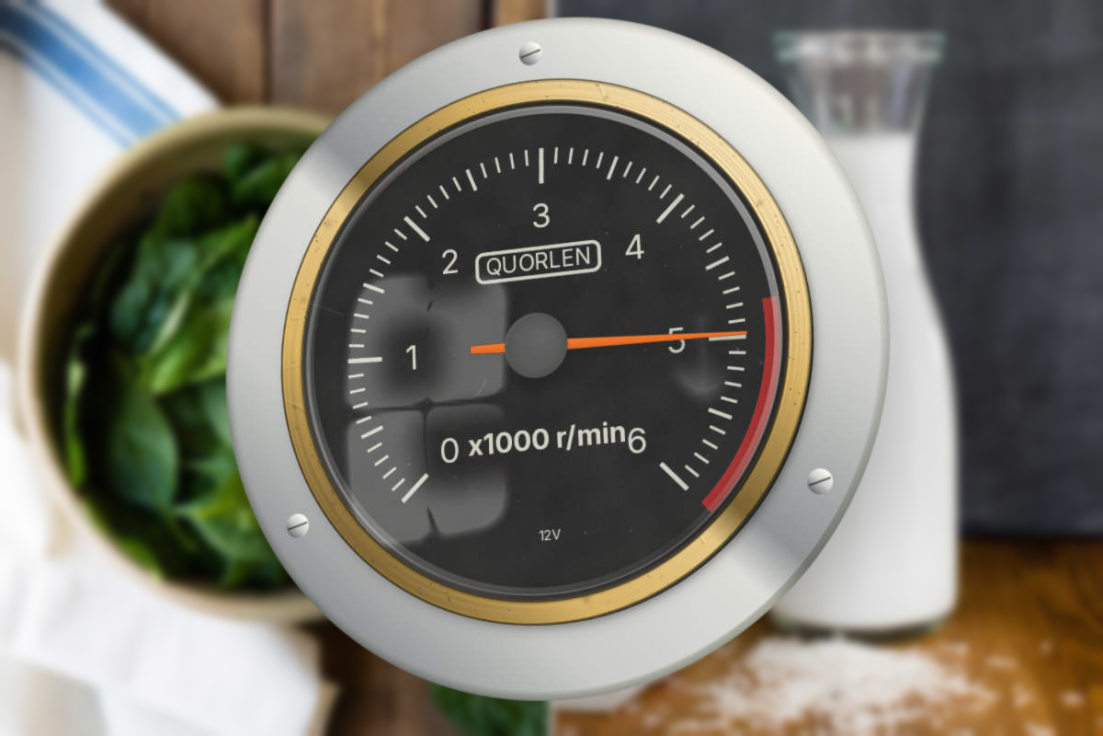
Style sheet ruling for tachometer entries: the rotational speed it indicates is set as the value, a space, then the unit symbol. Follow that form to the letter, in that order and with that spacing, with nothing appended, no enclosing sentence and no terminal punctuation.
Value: 5000 rpm
